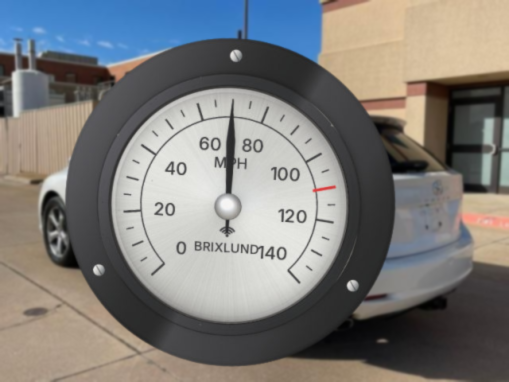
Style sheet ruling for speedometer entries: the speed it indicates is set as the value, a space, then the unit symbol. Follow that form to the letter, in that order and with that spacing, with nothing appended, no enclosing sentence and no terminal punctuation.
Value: 70 mph
